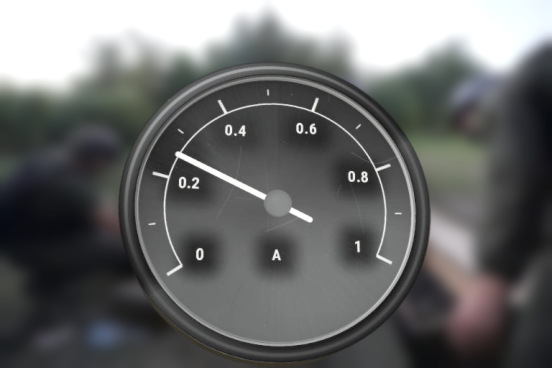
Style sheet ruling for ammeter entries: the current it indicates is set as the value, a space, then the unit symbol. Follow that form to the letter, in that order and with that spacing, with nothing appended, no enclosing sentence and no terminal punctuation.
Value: 0.25 A
